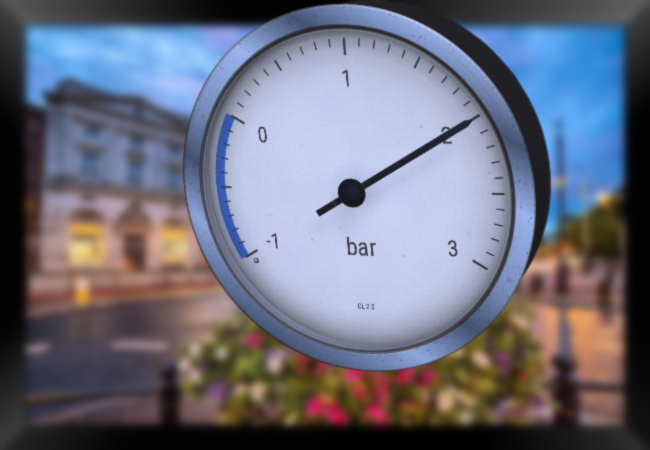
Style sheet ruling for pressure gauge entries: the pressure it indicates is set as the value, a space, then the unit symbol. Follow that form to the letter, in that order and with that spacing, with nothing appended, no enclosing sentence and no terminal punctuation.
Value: 2 bar
